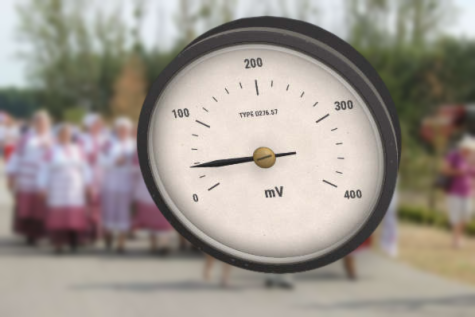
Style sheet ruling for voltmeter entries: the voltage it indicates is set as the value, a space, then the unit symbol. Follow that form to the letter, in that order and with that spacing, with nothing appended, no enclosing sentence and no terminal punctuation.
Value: 40 mV
